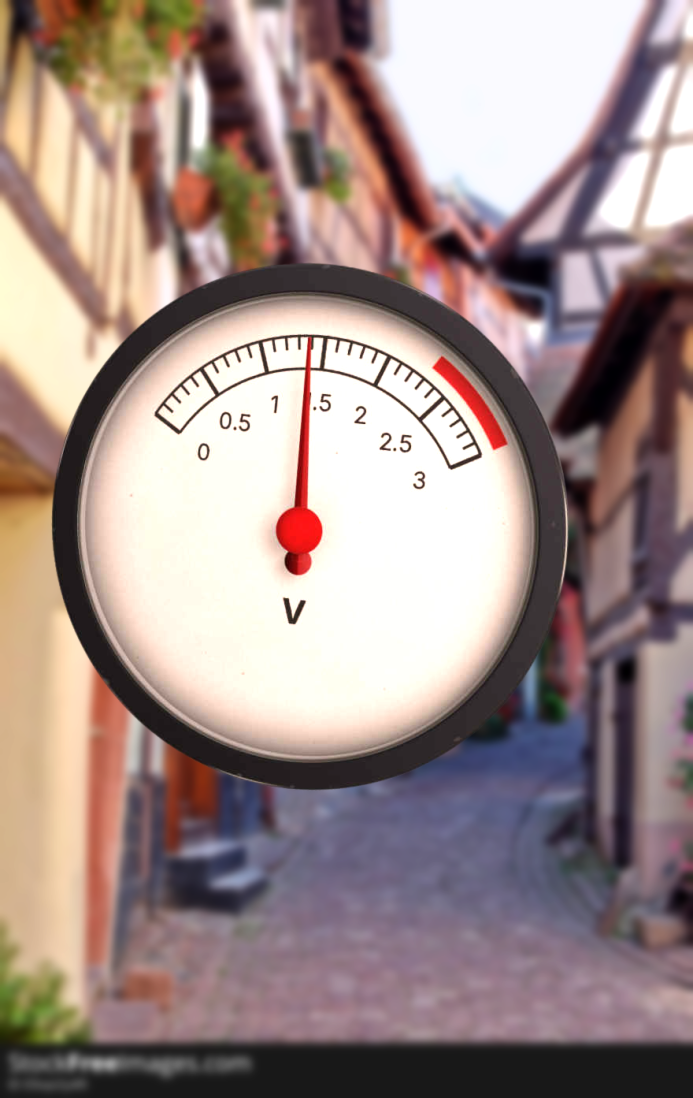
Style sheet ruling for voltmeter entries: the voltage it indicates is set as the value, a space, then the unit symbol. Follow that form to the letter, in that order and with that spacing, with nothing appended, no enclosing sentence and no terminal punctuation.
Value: 1.4 V
